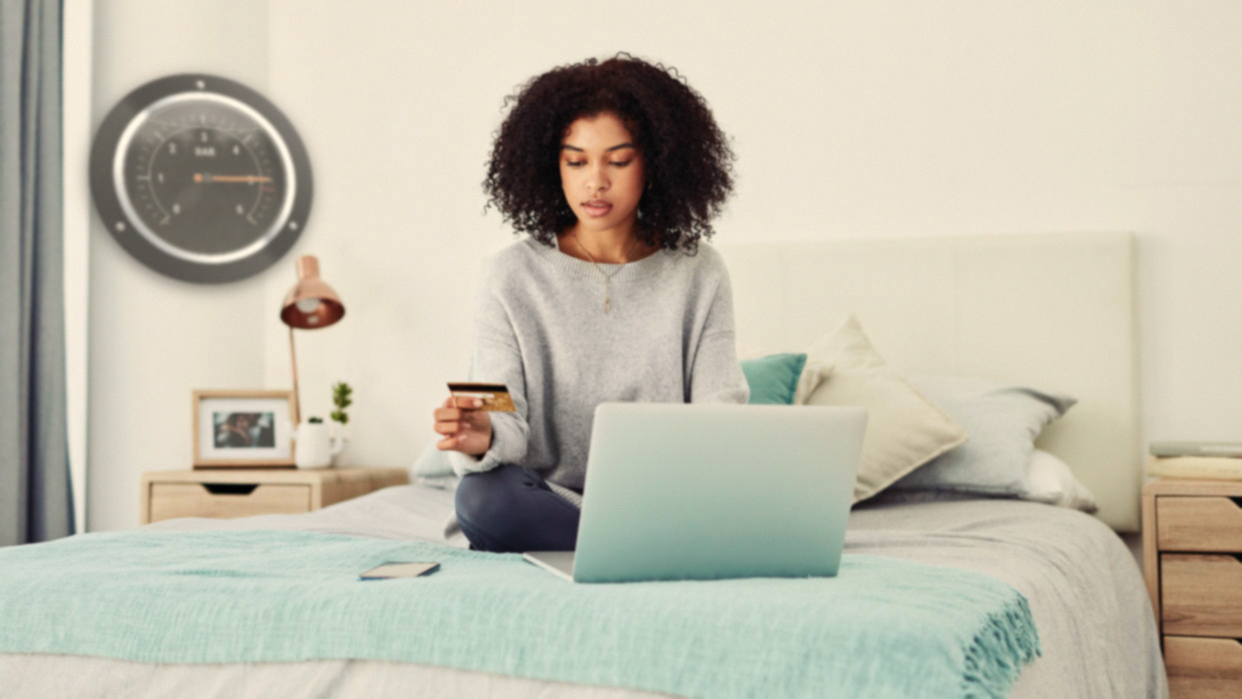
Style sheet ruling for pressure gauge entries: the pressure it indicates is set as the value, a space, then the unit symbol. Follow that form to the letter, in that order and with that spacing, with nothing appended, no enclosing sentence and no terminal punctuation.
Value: 5 bar
